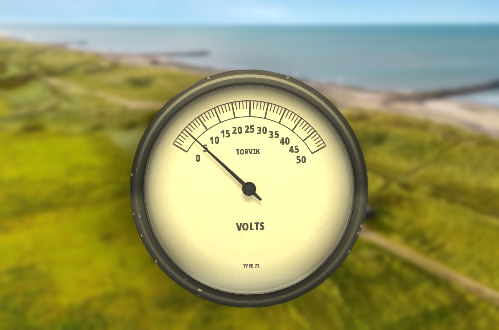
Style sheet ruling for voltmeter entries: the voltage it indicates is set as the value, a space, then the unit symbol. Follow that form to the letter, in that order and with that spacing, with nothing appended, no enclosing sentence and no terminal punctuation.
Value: 5 V
